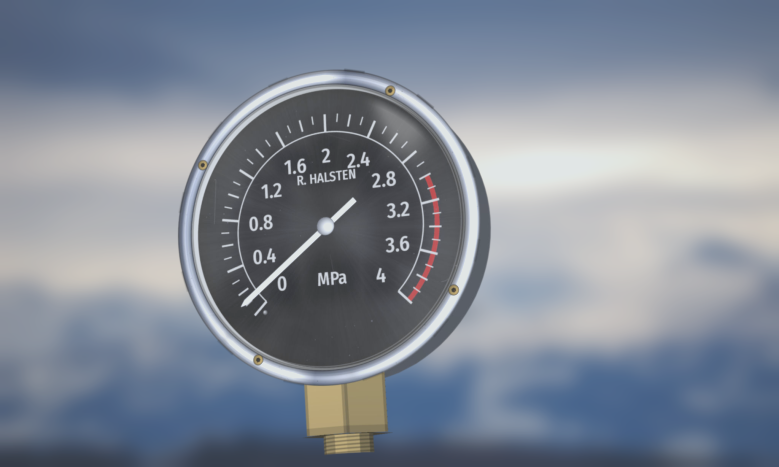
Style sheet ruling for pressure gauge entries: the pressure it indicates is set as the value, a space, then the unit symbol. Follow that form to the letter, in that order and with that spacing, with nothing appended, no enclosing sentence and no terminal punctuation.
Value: 0.1 MPa
